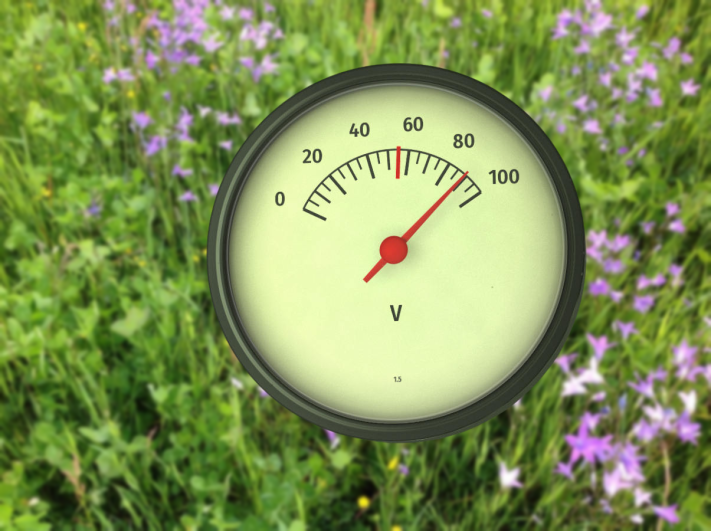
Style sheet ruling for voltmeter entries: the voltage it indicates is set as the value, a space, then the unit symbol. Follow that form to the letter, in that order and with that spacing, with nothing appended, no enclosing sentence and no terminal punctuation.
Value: 90 V
